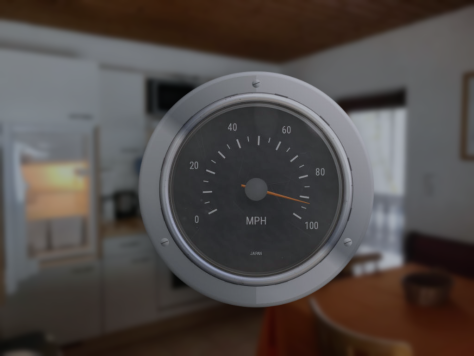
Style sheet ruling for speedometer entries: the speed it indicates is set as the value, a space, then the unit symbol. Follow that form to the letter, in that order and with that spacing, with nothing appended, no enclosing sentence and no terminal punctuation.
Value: 92.5 mph
